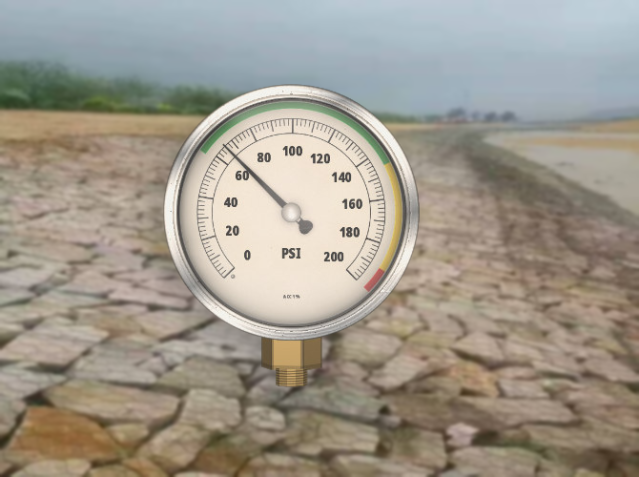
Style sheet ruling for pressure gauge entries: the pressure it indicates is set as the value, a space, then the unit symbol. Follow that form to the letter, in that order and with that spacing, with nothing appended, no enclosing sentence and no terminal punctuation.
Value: 66 psi
